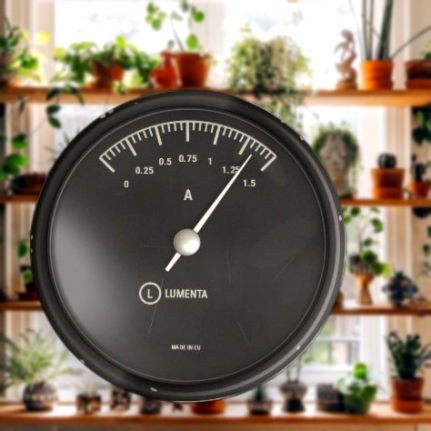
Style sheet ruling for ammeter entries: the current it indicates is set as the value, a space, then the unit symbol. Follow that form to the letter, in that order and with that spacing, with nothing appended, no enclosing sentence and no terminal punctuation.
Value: 1.35 A
